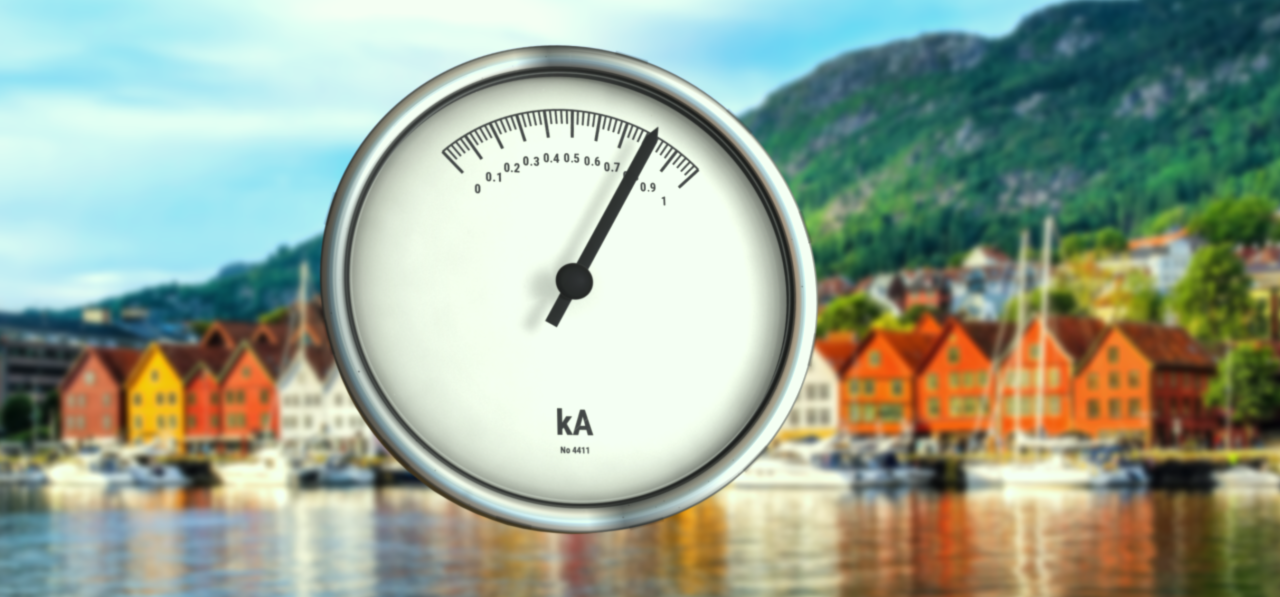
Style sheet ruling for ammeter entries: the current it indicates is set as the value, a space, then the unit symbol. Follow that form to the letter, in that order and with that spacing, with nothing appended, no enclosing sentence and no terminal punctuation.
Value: 0.8 kA
